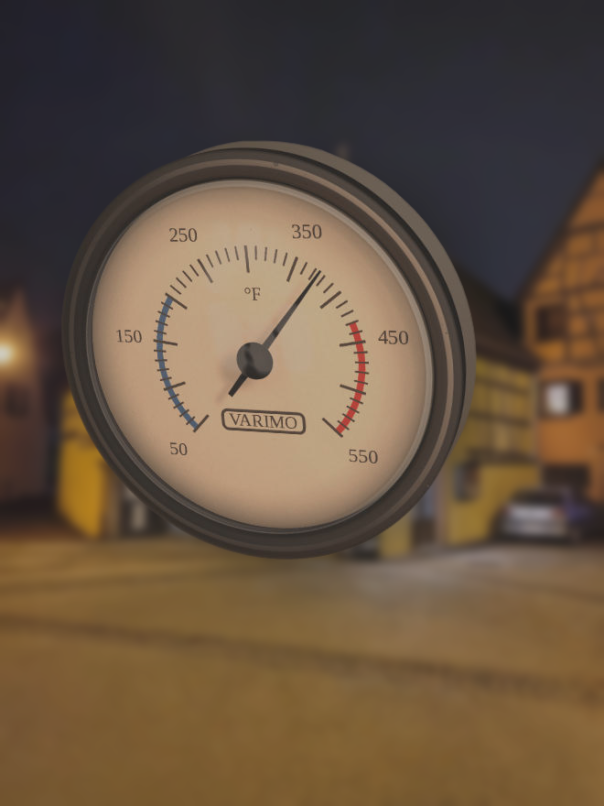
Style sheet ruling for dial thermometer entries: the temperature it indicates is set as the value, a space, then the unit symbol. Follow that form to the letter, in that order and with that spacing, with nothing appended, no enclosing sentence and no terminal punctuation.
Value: 375 °F
